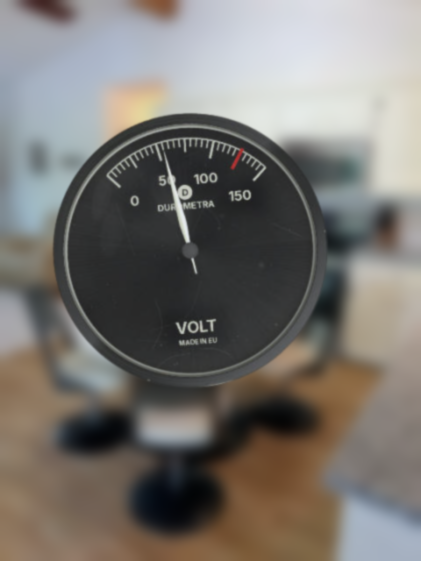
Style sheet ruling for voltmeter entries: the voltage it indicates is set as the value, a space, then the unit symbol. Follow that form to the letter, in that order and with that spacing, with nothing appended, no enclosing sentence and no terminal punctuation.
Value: 55 V
